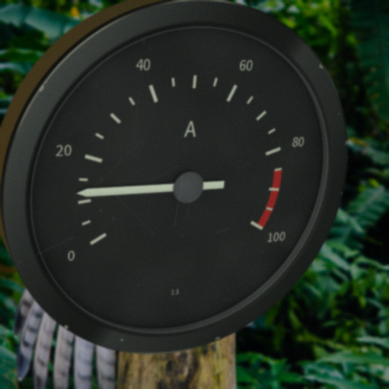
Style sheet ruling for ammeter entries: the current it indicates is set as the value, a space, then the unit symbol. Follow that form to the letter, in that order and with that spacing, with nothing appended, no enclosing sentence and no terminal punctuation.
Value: 12.5 A
